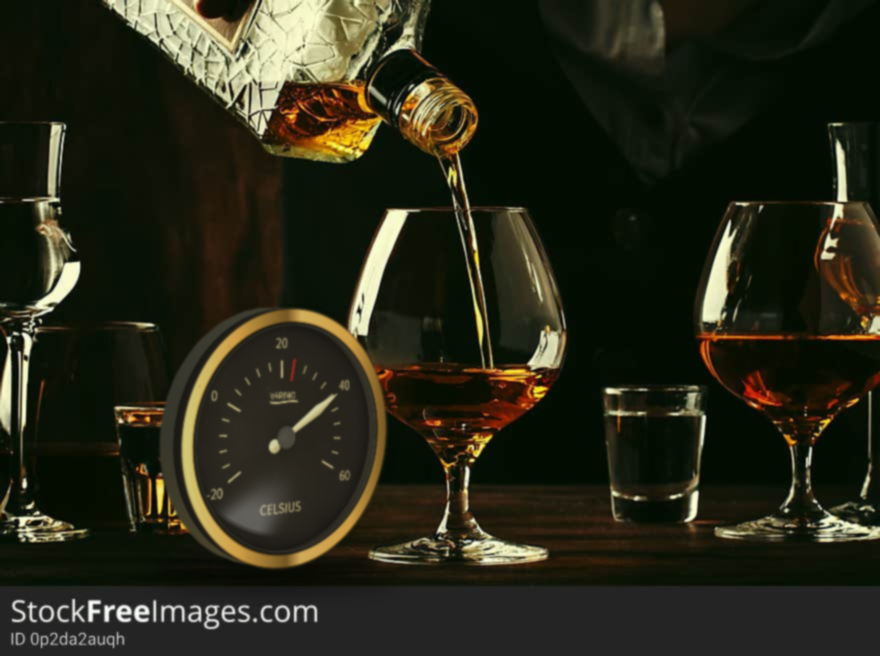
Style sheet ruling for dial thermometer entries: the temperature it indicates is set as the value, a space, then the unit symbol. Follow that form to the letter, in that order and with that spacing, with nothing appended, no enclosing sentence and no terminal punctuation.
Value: 40 °C
